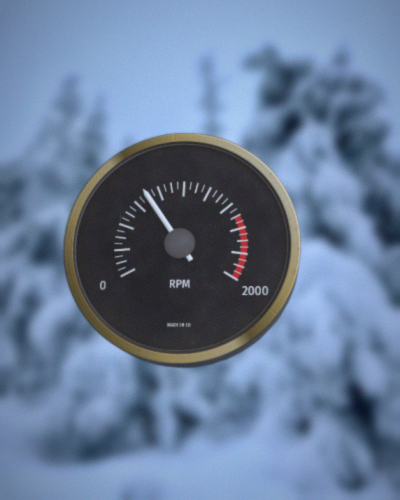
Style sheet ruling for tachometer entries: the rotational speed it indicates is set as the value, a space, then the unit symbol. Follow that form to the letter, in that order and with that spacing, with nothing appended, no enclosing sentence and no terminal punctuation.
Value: 700 rpm
